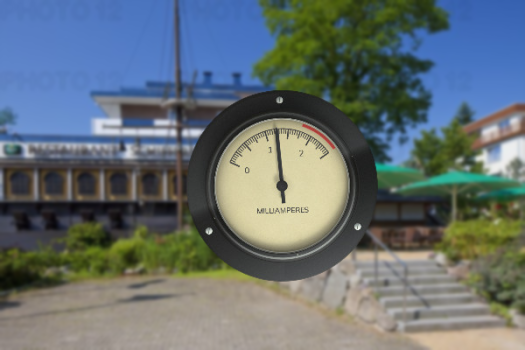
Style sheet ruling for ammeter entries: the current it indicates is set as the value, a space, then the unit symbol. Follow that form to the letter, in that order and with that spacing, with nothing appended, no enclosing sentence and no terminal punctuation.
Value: 1.25 mA
